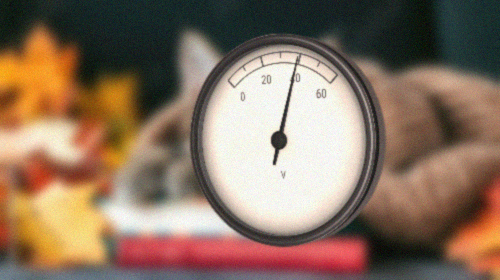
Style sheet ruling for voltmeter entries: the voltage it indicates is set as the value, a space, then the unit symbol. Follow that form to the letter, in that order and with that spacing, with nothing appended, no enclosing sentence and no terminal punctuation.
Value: 40 V
